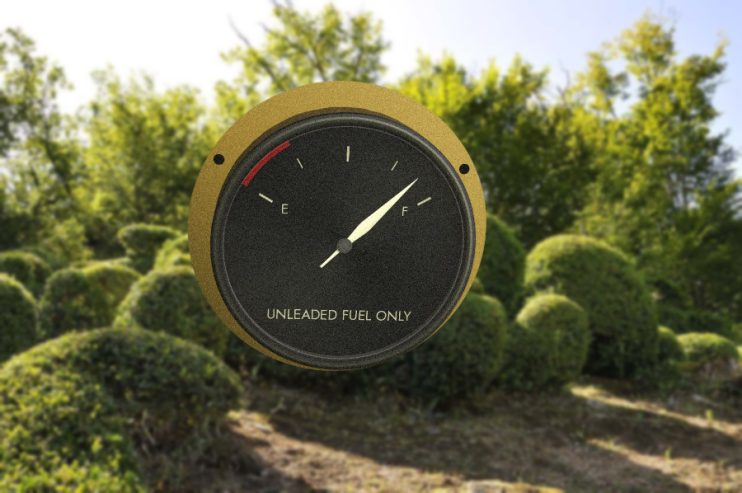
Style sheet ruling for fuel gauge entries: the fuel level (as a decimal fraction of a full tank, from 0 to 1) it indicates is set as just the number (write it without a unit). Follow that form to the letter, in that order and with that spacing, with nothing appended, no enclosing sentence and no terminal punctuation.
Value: 0.875
